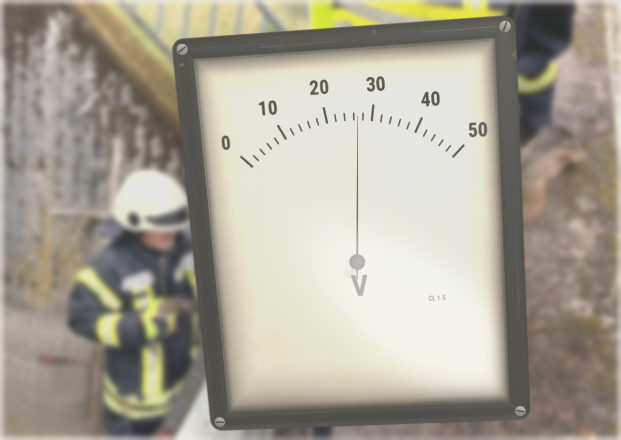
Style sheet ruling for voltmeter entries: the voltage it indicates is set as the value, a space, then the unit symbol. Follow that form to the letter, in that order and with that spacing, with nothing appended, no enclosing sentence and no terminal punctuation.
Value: 27 V
